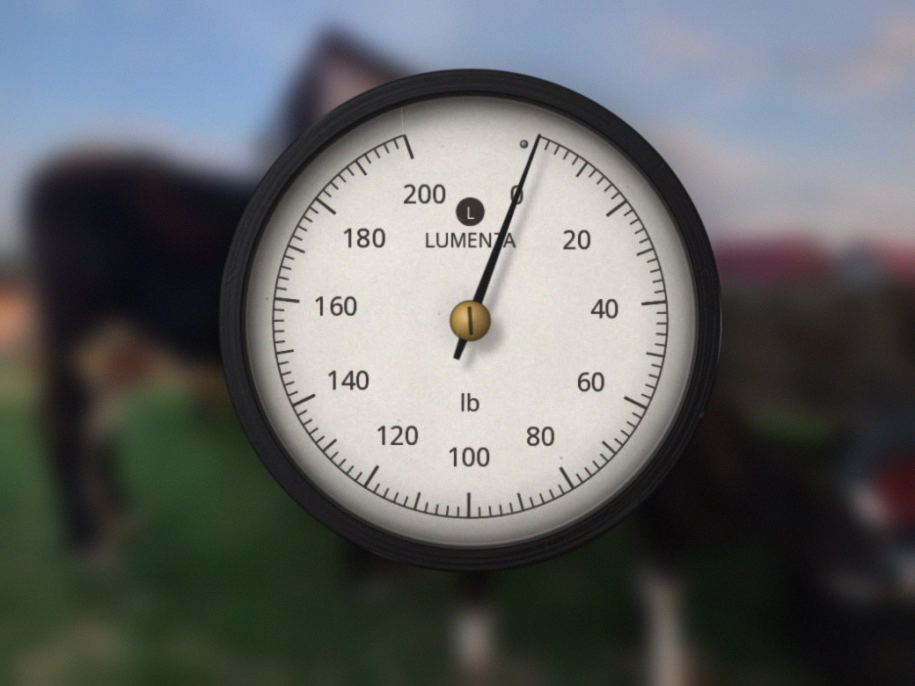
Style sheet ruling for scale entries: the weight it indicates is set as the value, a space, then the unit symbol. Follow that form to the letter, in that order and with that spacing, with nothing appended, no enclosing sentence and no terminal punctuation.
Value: 0 lb
